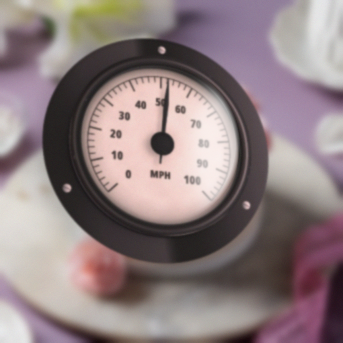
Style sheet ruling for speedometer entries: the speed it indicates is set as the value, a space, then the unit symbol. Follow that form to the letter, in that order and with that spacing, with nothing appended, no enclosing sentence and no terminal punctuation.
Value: 52 mph
